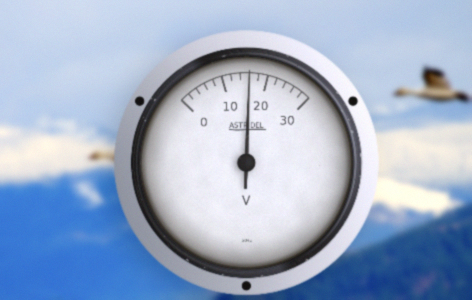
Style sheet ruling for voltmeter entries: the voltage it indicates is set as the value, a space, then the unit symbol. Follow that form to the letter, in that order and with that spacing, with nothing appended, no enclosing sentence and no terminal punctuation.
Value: 16 V
